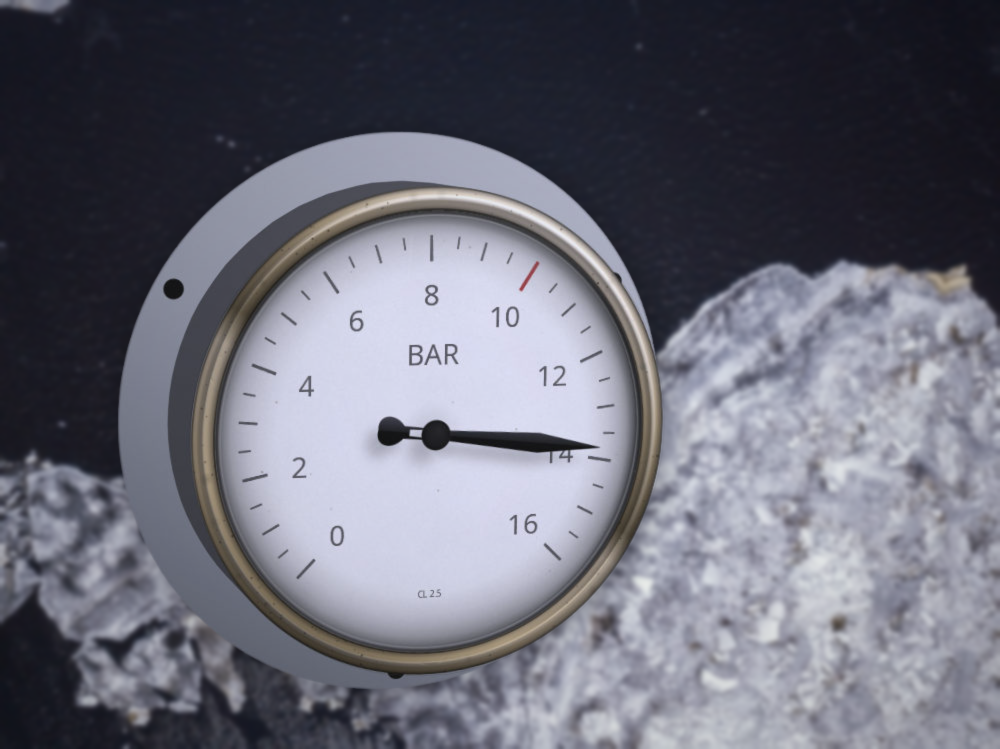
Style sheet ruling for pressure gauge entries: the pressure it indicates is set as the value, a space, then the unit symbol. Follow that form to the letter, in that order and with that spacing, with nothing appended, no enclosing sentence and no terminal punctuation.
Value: 13.75 bar
